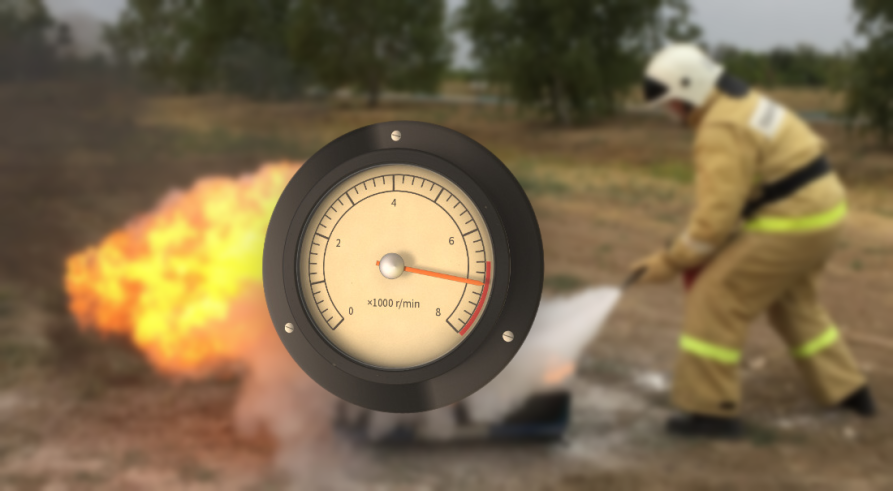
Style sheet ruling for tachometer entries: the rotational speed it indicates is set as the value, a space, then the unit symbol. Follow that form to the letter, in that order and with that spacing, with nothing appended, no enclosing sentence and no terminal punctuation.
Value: 7000 rpm
